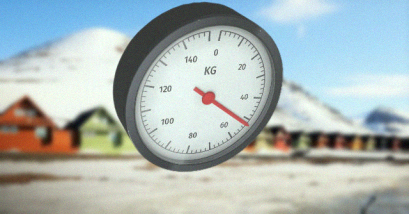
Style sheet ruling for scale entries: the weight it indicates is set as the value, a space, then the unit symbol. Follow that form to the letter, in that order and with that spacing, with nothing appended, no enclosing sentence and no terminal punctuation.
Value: 52 kg
